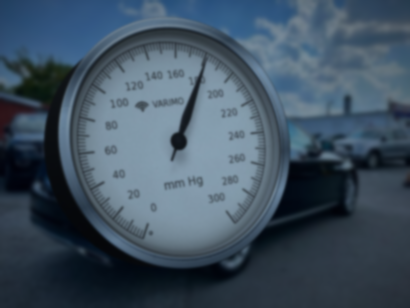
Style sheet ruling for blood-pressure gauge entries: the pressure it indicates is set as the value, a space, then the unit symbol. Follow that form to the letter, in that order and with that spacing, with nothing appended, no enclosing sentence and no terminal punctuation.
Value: 180 mmHg
